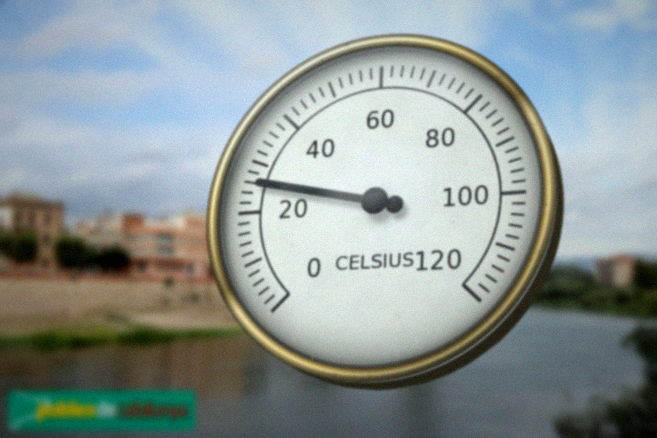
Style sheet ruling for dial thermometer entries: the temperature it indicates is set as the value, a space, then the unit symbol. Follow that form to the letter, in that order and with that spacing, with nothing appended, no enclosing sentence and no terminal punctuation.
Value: 26 °C
